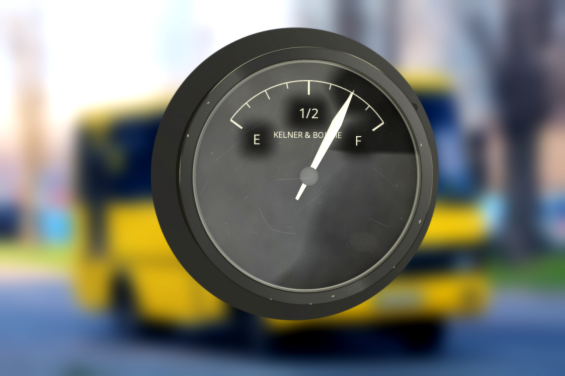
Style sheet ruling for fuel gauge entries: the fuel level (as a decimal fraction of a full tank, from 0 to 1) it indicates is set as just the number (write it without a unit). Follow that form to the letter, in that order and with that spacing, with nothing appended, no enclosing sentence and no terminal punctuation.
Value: 0.75
